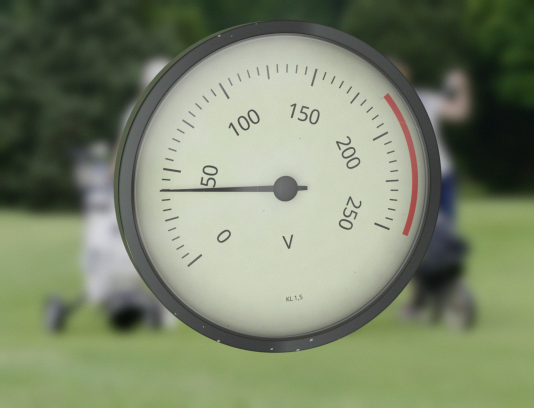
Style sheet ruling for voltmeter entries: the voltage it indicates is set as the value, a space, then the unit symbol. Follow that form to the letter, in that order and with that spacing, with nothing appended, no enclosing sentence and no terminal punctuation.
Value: 40 V
